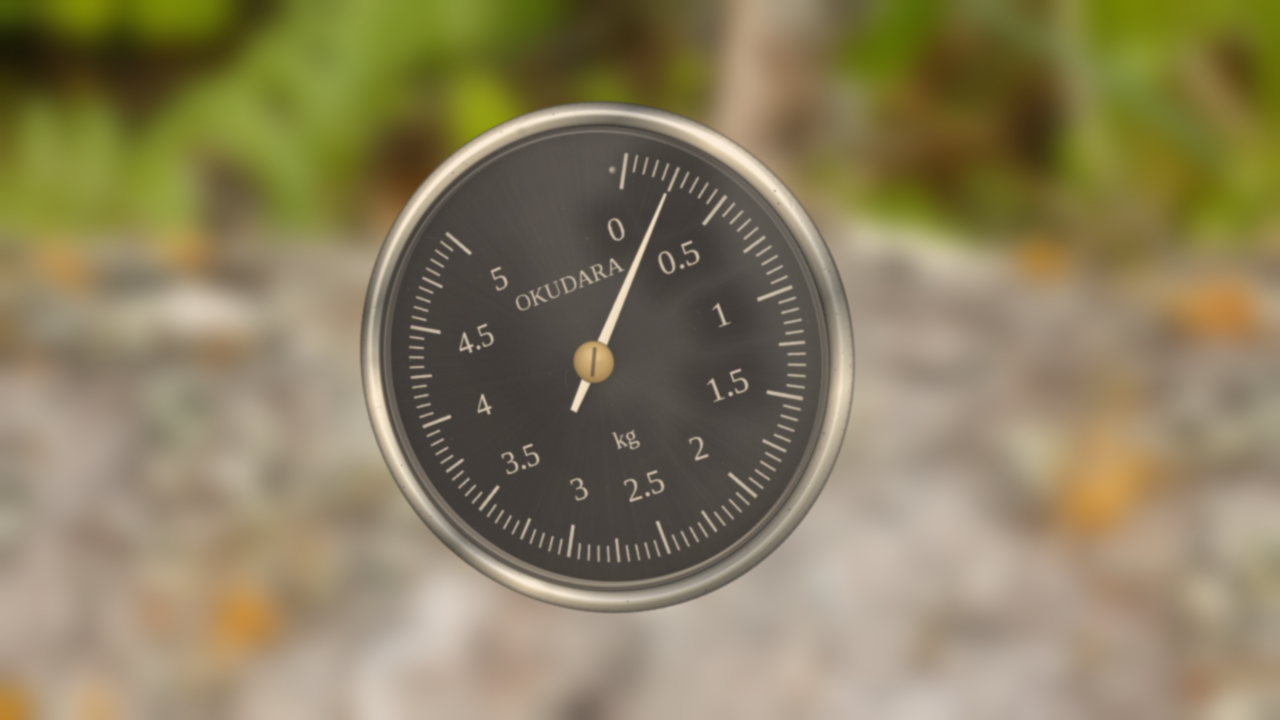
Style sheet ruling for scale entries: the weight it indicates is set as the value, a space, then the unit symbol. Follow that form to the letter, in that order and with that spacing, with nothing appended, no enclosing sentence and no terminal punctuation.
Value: 0.25 kg
